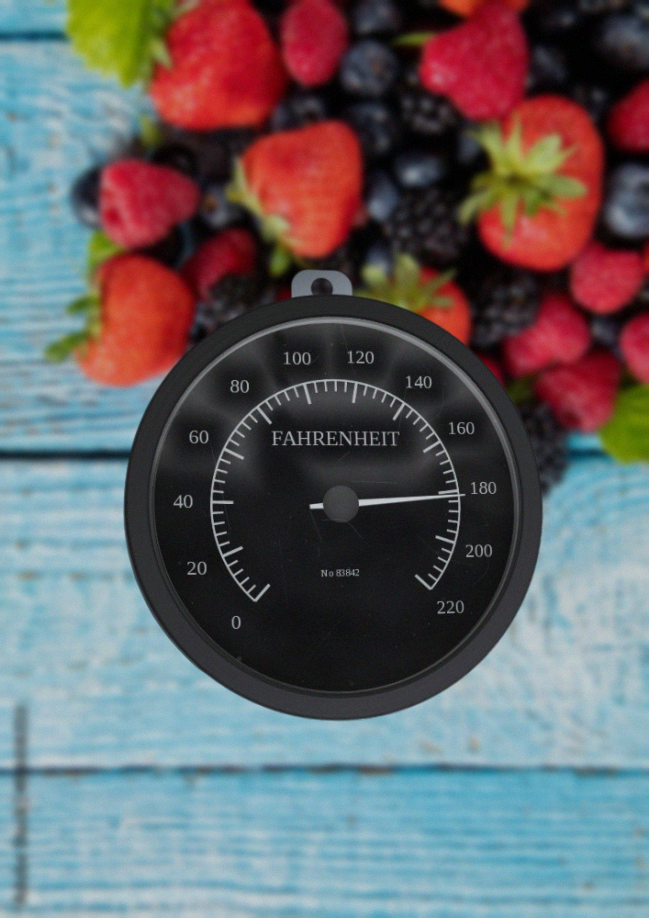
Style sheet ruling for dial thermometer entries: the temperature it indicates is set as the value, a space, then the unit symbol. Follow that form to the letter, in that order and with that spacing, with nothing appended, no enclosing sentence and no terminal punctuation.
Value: 182 °F
